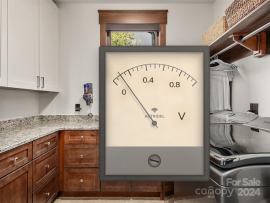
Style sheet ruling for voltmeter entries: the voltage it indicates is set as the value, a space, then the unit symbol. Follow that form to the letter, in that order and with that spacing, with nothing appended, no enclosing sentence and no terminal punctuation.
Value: 0.1 V
